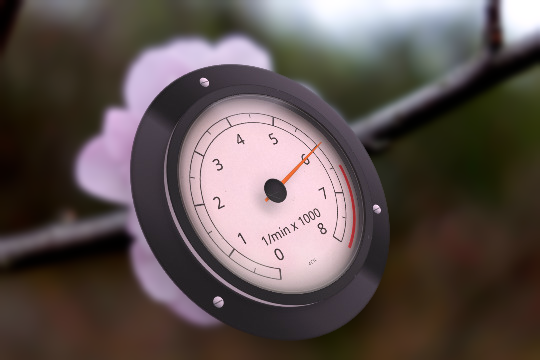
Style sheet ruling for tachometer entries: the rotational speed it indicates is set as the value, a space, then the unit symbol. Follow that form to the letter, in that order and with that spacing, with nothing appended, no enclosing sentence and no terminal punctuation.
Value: 6000 rpm
